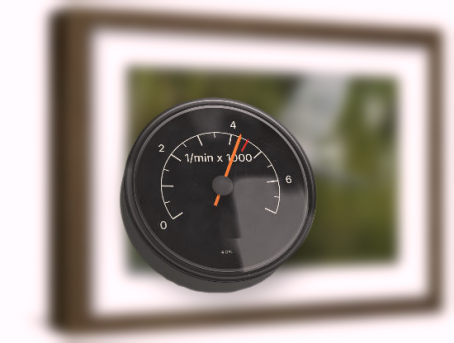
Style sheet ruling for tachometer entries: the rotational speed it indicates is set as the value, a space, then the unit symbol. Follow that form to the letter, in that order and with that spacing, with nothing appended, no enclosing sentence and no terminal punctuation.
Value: 4250 rpm
